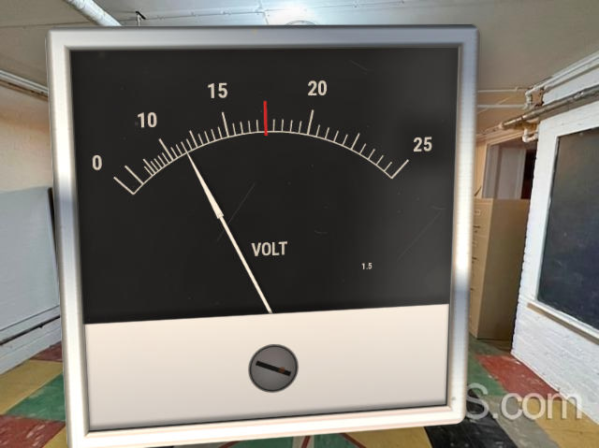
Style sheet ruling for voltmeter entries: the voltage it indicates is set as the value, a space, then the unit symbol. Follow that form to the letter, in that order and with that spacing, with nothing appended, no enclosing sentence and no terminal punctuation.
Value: 11.5 V
